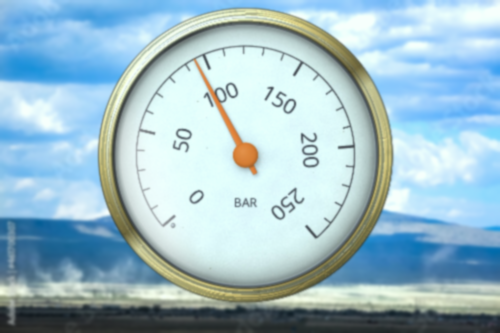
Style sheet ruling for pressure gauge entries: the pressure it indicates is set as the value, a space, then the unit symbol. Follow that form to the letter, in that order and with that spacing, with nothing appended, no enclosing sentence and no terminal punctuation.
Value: 95 bar
